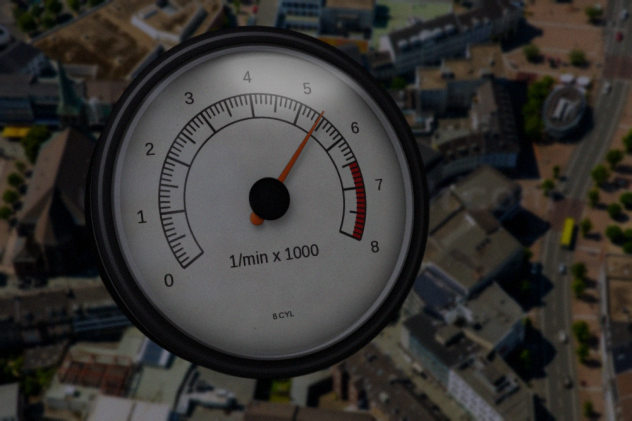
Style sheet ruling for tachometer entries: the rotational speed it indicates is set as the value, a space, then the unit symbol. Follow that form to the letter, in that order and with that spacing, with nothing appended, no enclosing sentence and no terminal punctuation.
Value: 5400 rpm
